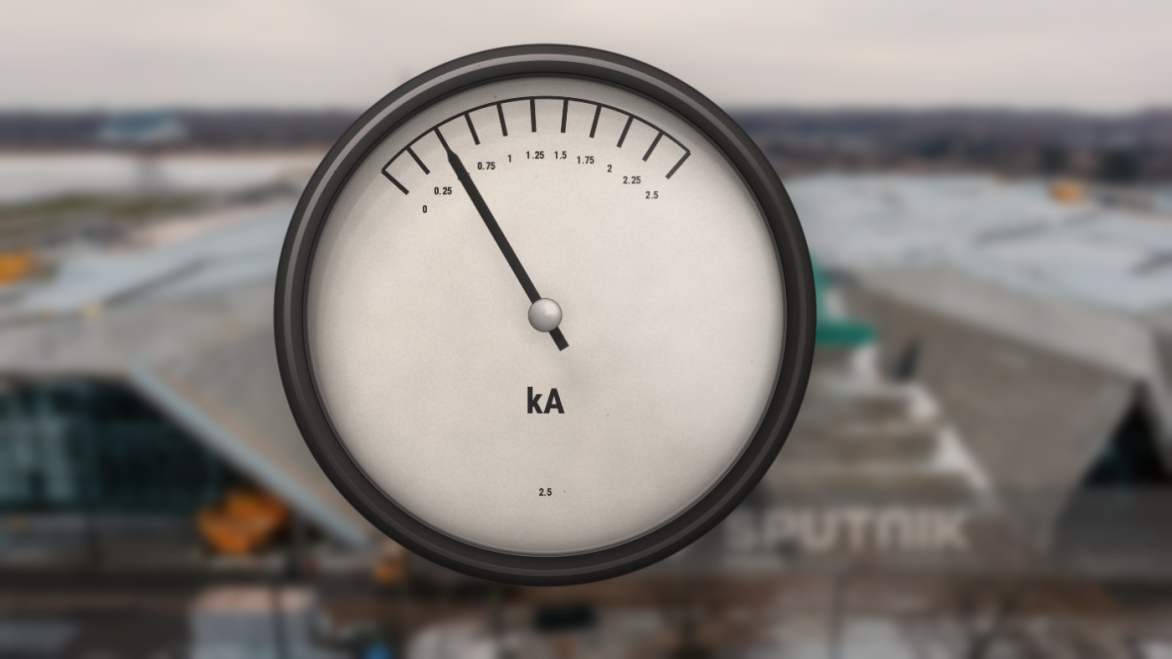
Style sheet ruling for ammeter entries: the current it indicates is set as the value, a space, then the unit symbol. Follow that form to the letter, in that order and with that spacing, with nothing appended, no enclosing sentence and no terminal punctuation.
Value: 0.5 kA
